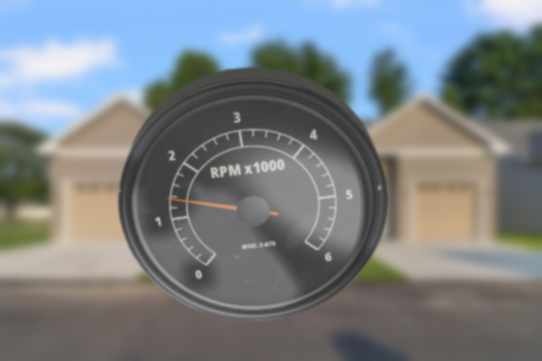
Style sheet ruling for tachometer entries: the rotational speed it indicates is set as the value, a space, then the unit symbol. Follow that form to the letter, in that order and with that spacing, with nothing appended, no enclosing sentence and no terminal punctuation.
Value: 1400 rpm
